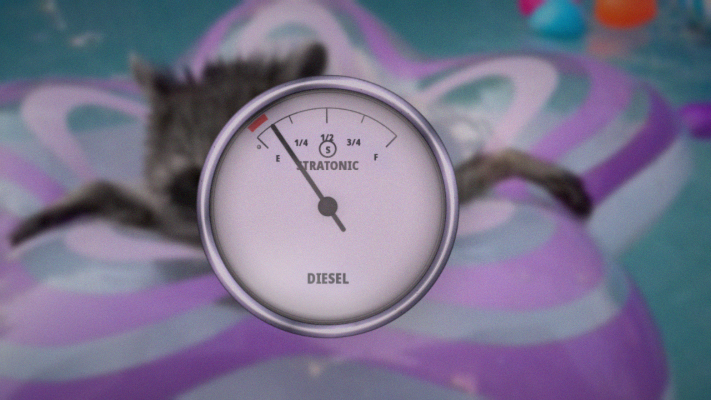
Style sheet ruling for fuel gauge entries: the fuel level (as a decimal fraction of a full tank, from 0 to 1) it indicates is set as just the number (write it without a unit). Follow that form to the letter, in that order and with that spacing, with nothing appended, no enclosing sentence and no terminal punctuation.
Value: 0.125
